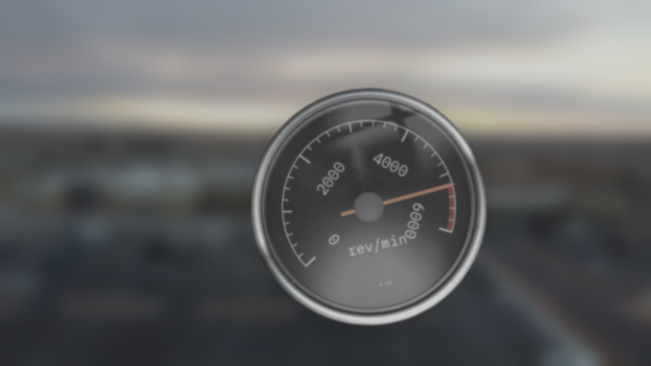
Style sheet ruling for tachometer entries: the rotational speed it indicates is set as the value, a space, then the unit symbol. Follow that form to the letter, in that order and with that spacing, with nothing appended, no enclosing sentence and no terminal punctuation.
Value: 5200 rpm
